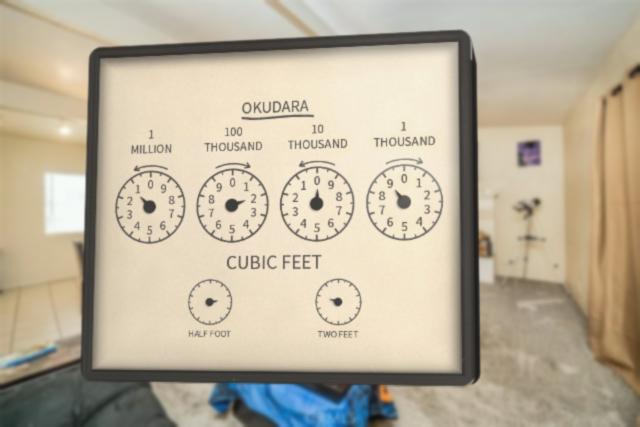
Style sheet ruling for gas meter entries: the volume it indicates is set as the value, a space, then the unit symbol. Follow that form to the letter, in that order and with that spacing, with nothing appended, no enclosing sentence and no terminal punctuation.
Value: 119900 ft³
